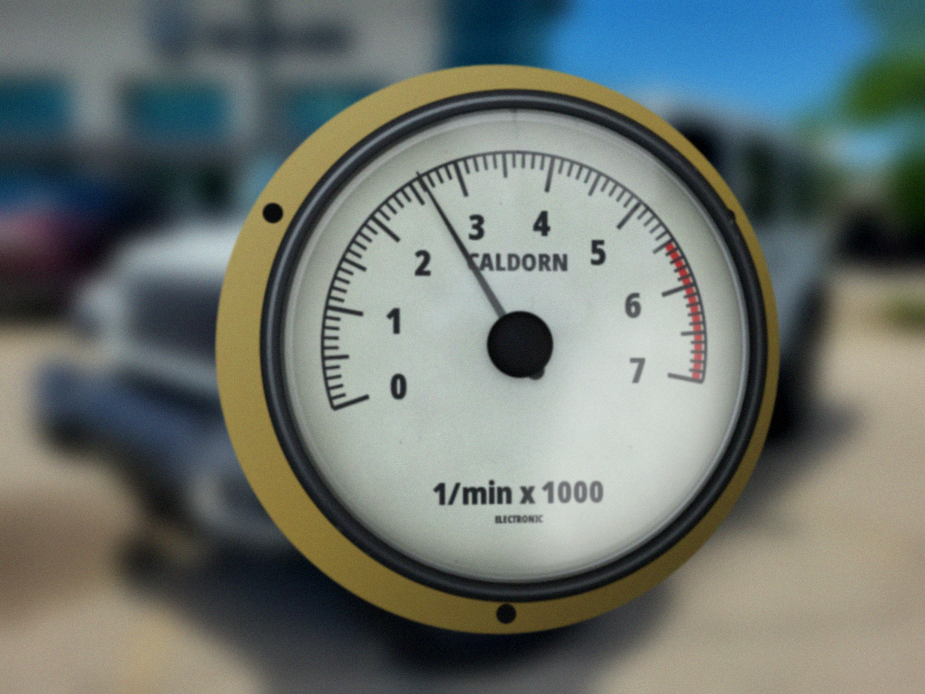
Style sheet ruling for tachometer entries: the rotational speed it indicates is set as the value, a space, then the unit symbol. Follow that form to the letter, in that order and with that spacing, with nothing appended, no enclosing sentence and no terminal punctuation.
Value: 2600 rpm
